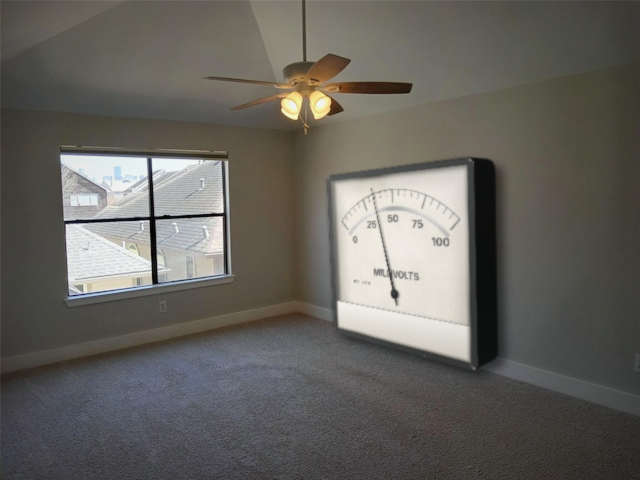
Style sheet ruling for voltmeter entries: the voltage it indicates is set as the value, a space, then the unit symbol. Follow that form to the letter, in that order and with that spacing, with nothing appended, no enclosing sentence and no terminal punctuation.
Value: 35 mV
